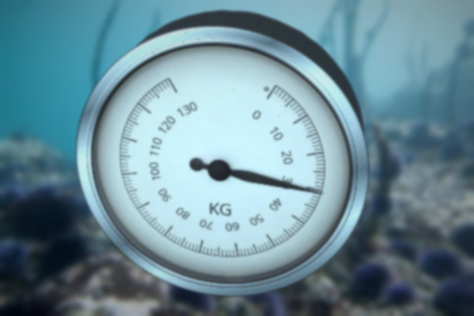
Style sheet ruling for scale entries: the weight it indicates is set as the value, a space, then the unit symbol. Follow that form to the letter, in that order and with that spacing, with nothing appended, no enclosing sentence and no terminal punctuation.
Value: 30 kg
